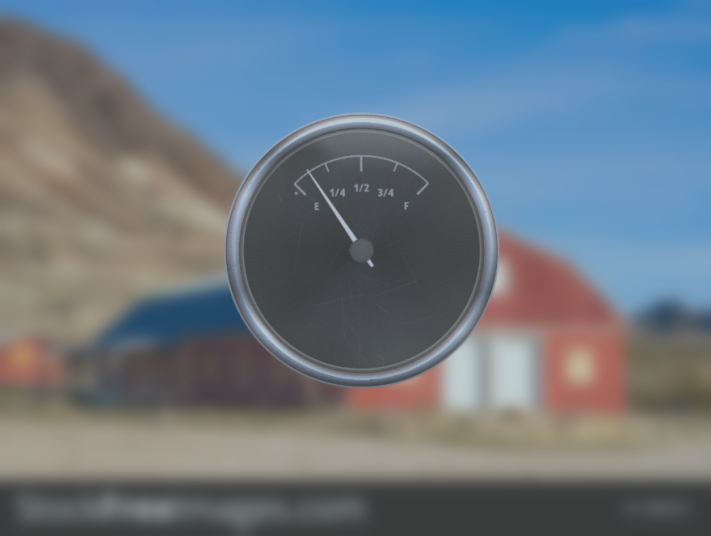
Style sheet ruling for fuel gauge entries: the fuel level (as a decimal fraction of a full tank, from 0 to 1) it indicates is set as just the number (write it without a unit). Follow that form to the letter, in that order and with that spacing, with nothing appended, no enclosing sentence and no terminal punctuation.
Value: 0.125
